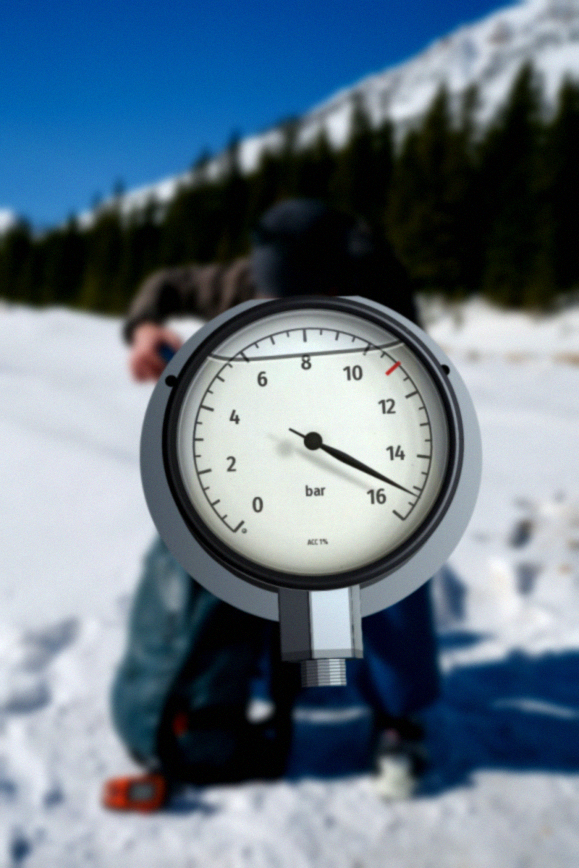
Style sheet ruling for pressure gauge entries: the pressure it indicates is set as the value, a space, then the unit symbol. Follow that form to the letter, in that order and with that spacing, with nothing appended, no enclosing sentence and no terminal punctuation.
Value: 15.25 bar
